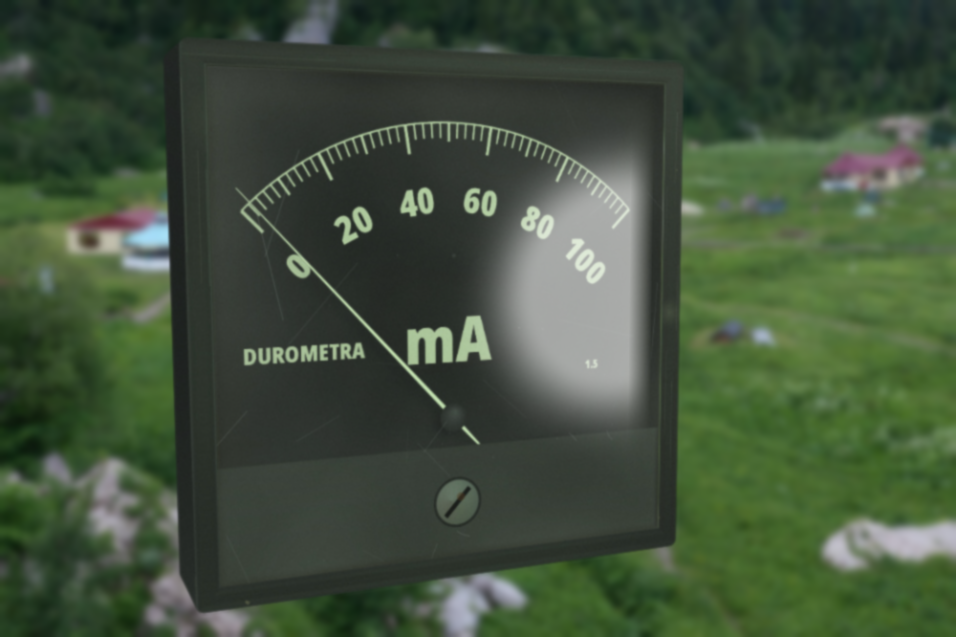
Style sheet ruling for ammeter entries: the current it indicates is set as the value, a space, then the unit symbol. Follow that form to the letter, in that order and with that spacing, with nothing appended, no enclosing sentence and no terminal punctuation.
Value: 2 mA
